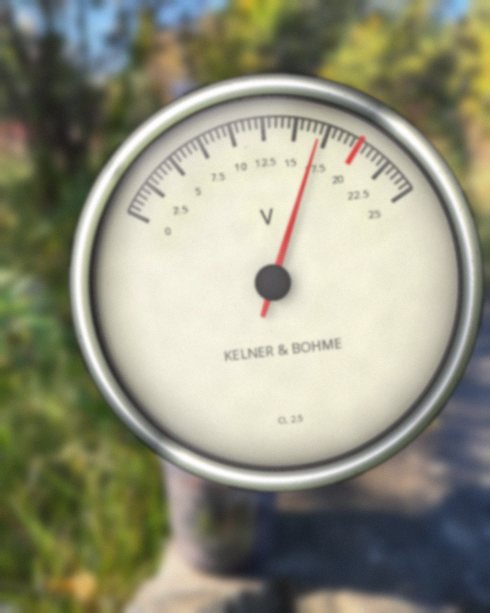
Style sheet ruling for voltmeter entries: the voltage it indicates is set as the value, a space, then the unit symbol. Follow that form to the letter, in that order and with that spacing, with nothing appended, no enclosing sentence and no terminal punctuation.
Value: 17 V
